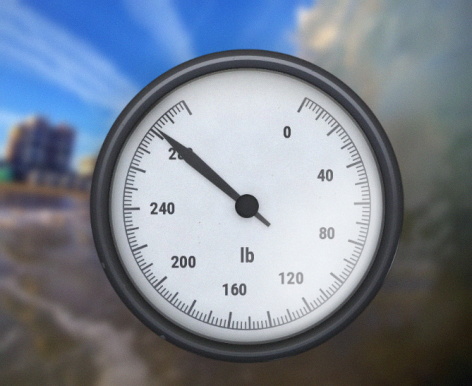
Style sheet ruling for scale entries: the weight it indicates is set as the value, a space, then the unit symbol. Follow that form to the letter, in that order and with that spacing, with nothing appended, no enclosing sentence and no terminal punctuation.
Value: 282 lb
